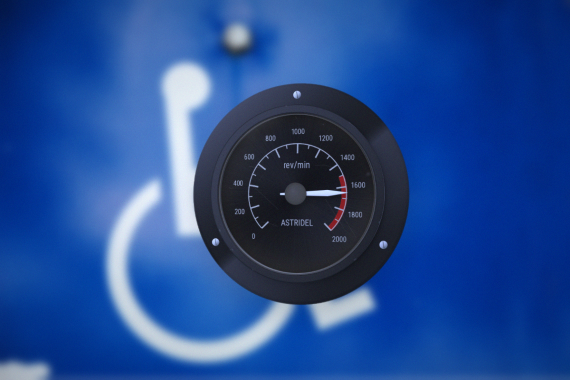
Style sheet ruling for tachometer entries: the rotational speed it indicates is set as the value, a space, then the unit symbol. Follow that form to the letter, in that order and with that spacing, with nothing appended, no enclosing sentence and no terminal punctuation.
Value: 1650 rpm
